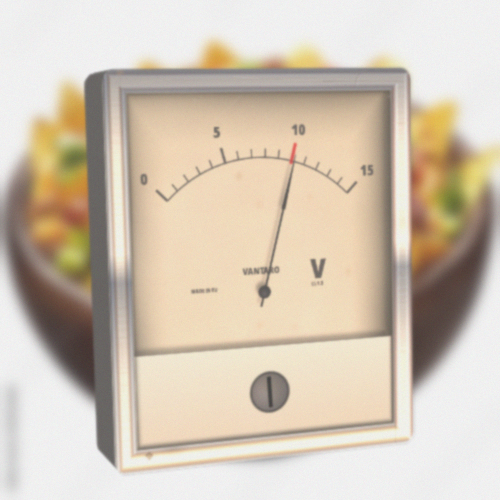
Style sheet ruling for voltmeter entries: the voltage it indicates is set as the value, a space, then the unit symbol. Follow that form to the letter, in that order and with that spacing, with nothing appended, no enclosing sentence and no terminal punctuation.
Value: 10 V
